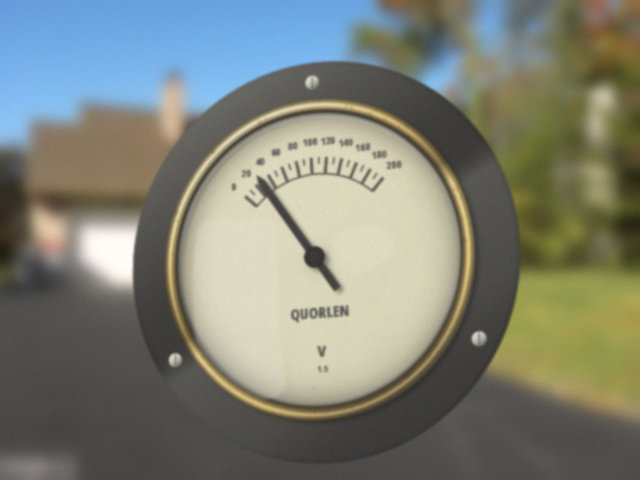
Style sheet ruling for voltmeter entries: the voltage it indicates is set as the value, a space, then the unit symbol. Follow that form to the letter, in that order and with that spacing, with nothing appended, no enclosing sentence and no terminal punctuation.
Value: 30 V
